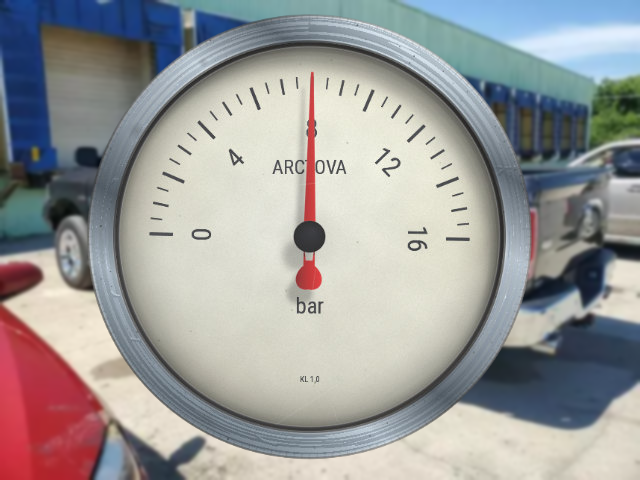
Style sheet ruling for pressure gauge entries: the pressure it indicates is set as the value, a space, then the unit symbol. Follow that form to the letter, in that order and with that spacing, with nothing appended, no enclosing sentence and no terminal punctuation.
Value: 8 bar
